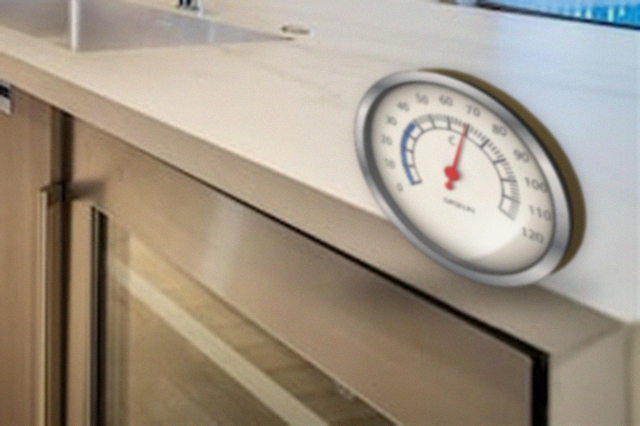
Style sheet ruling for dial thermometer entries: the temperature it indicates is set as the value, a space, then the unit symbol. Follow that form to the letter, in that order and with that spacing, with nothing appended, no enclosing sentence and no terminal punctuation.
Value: 70 °C
